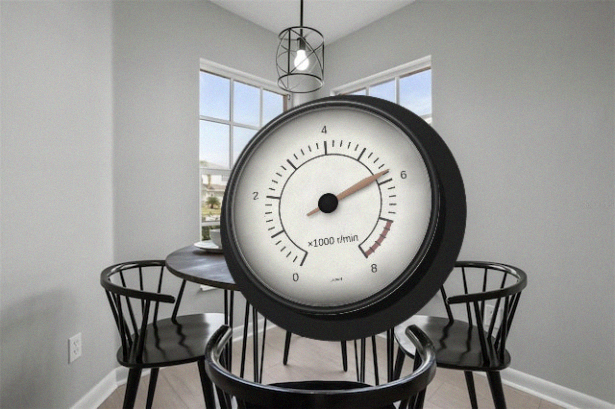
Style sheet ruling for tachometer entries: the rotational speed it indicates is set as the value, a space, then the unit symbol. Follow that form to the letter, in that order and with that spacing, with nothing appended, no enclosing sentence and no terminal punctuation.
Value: 5800 rpm
